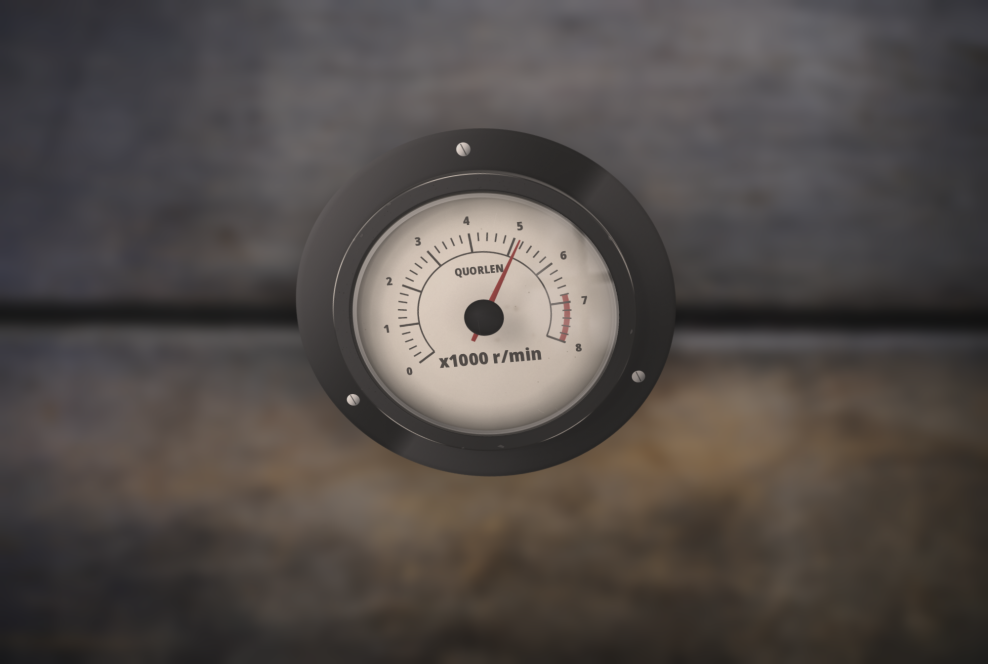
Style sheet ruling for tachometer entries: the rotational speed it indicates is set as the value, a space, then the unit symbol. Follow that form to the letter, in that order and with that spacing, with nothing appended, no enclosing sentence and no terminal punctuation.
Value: 5100 rpm
